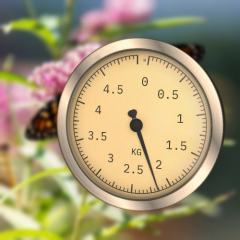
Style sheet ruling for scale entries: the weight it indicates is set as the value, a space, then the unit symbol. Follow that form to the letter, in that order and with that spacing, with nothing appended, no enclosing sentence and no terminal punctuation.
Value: 2.15 kg
